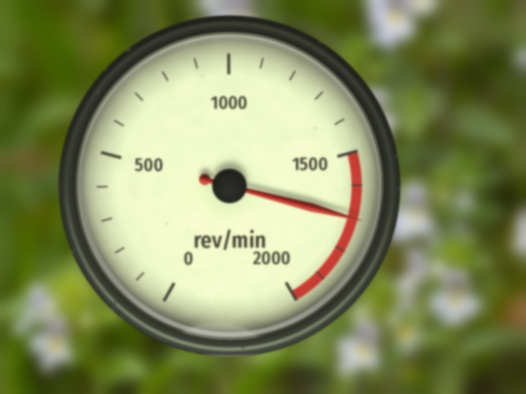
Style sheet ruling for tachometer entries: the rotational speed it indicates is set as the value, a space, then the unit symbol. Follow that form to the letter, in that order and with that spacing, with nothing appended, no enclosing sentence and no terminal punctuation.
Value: 1700 rpm
